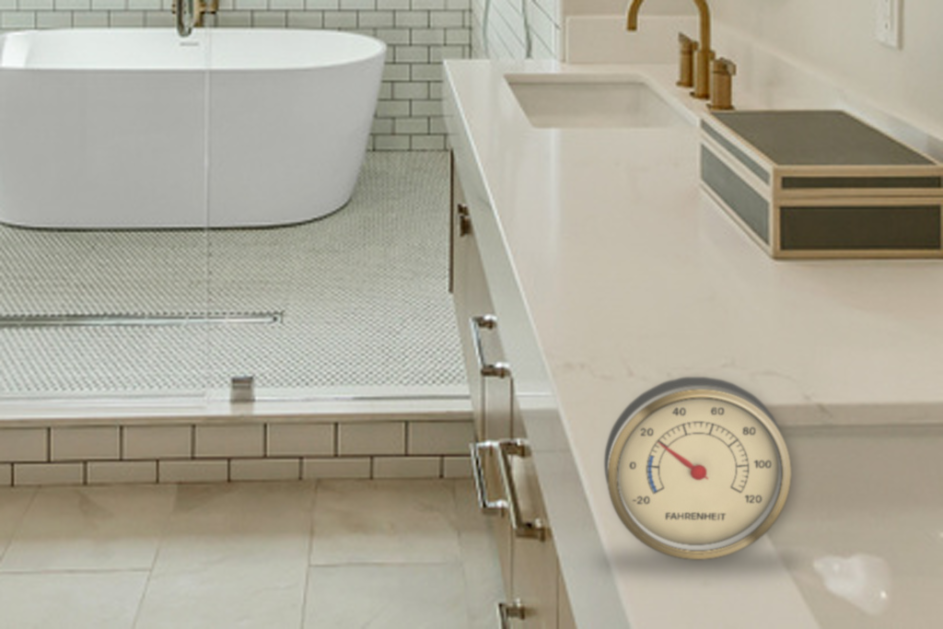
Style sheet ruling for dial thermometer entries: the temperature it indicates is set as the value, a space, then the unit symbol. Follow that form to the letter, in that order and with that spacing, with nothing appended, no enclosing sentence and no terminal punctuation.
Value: 20 °F
